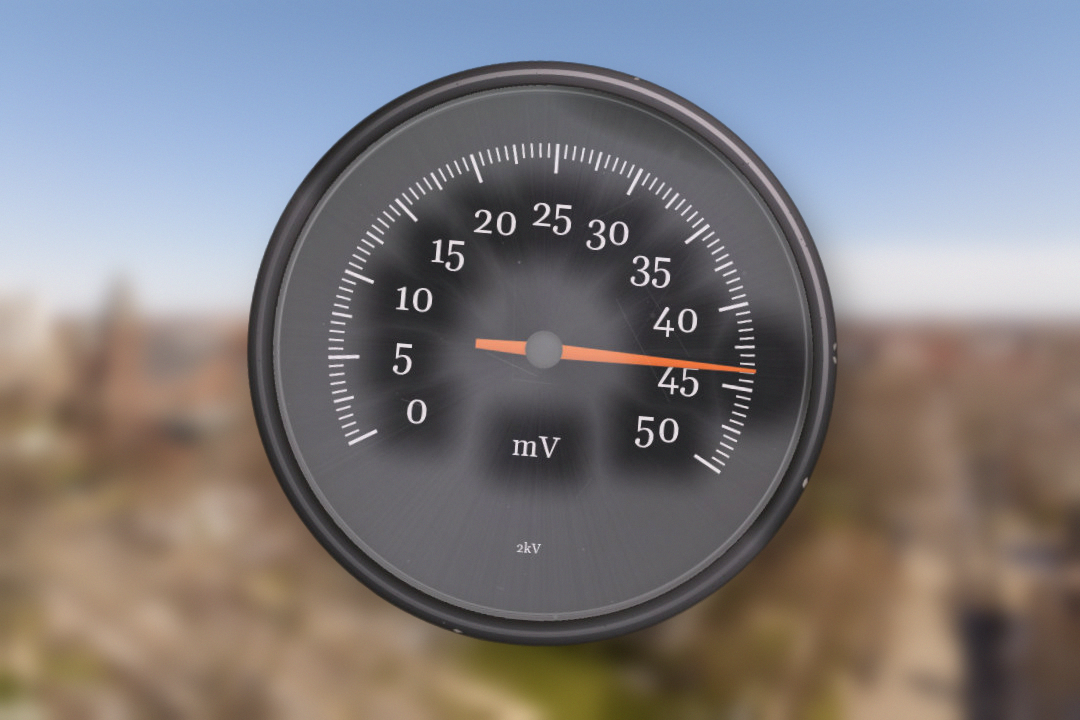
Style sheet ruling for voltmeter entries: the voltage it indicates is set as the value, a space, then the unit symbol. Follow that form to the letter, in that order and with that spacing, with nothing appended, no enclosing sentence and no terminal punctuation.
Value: 44 mV
